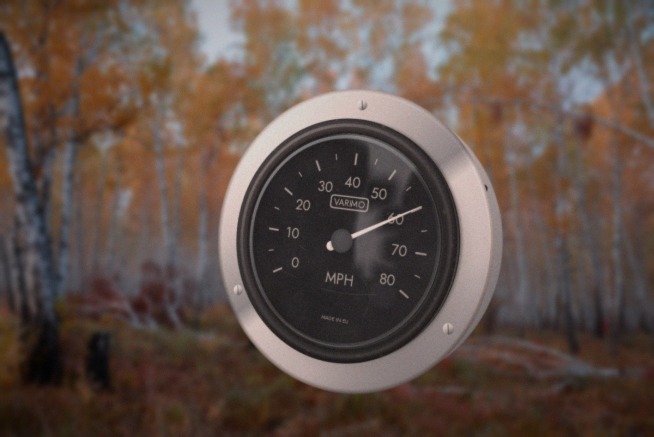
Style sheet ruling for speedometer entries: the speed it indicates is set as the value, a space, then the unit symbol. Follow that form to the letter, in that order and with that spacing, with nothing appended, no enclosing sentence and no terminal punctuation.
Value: 60 mph
